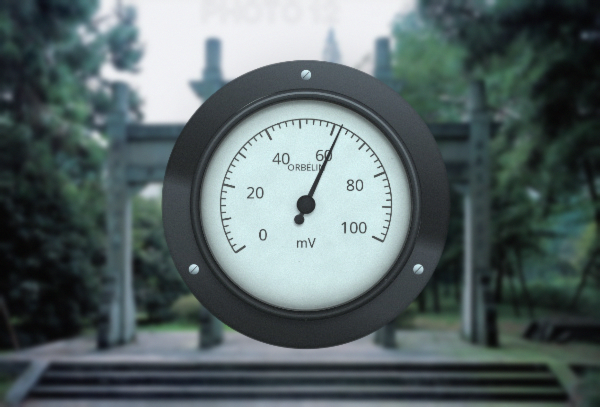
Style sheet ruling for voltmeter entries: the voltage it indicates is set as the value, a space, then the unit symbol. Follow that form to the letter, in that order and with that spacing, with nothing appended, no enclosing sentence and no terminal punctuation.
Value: 62 mV
